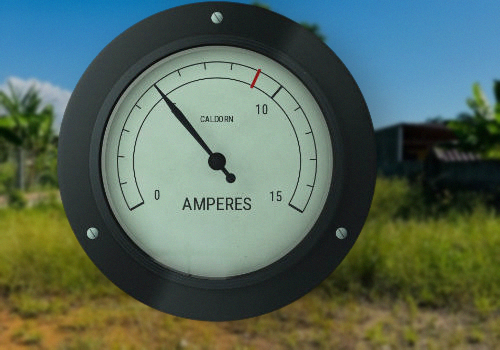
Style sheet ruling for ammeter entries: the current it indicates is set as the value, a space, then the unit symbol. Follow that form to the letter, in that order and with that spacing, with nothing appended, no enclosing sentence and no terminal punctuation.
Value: 5 A
